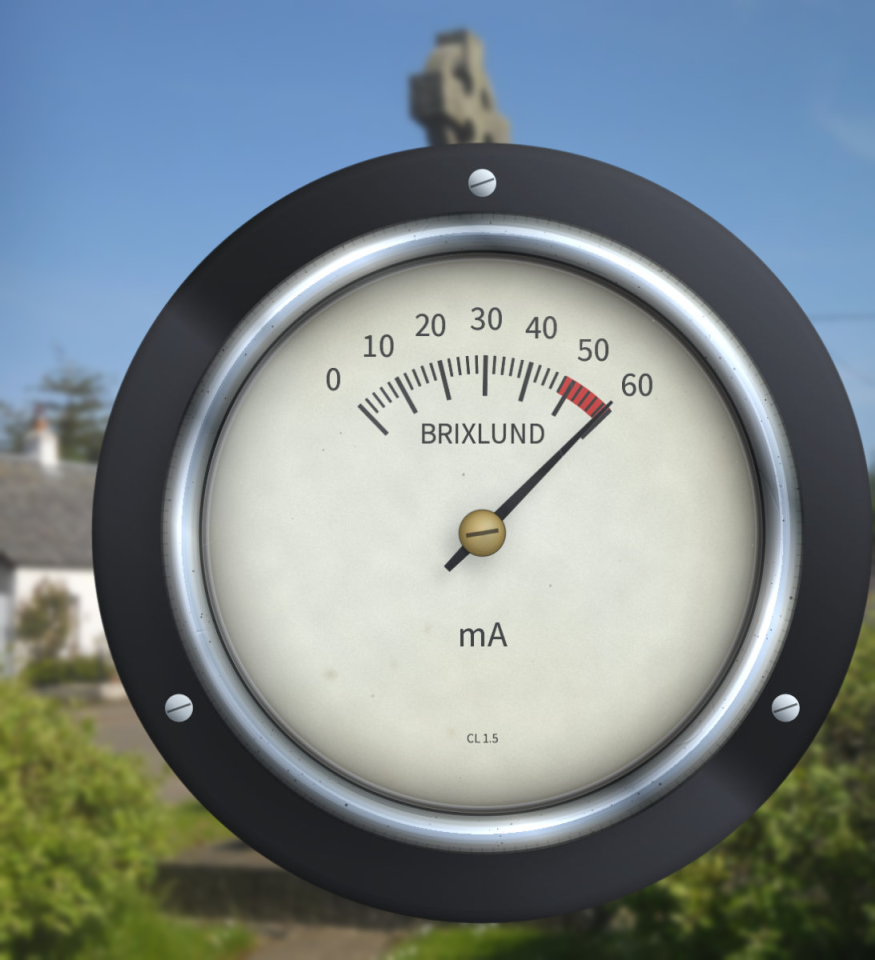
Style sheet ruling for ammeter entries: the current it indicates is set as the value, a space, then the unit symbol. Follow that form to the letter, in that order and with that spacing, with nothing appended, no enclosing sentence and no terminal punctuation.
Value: 59 mA
